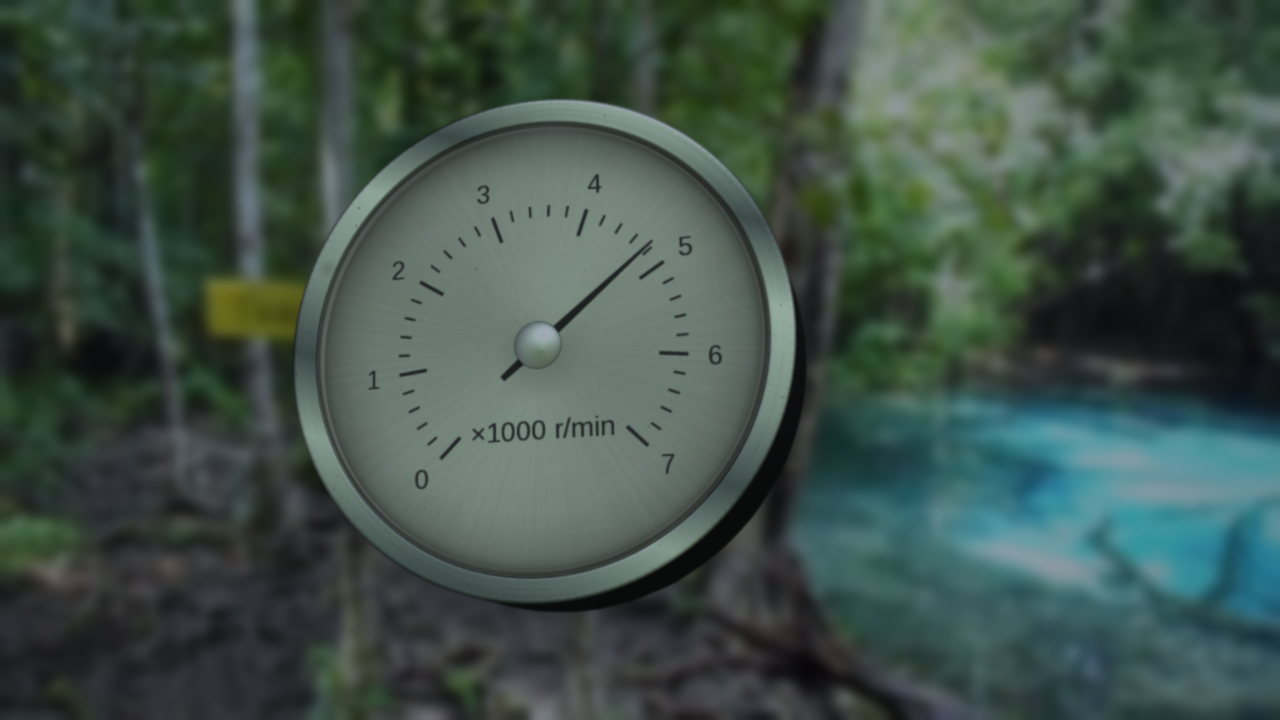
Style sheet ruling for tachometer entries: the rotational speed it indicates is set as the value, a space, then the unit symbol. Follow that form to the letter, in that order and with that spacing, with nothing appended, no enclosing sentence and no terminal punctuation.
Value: 4800 rpm
